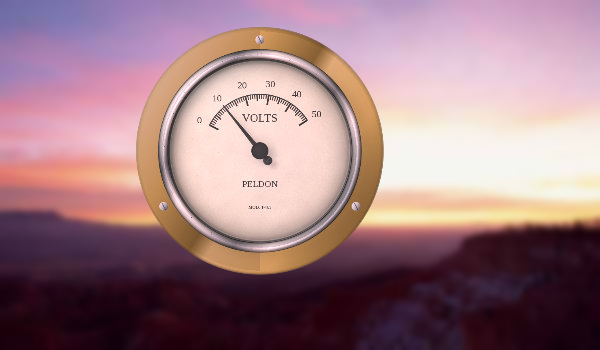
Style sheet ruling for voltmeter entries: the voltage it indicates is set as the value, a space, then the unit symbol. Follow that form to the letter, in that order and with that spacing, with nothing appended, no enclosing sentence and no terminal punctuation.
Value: 10 V
